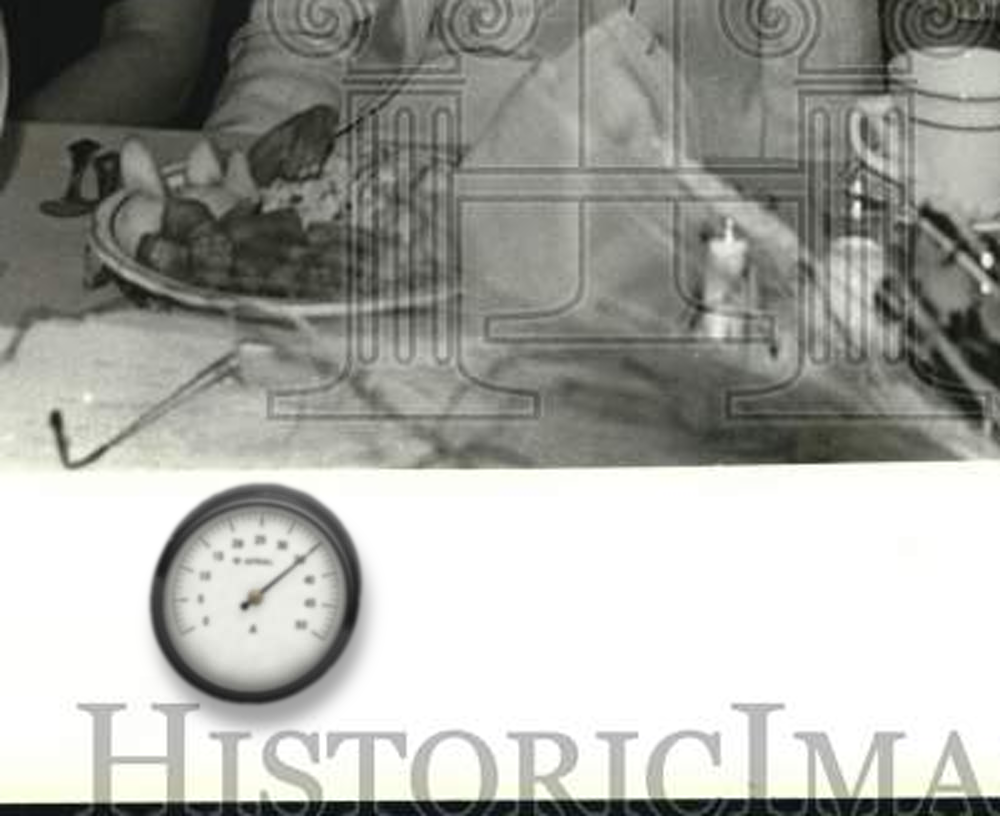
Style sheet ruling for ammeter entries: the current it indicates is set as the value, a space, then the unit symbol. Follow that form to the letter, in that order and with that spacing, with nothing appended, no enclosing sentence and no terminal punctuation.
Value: 35 A
